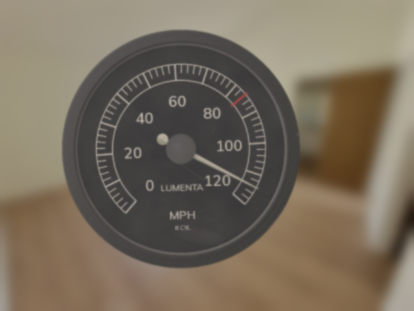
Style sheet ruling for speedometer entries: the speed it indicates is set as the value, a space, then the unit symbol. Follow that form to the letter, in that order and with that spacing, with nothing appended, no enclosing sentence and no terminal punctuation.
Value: 114 mph
